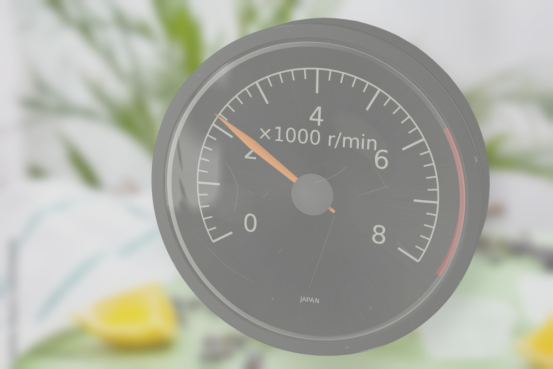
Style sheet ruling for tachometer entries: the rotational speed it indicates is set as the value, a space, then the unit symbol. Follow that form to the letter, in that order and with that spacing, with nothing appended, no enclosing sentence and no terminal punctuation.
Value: 2200 rpm
